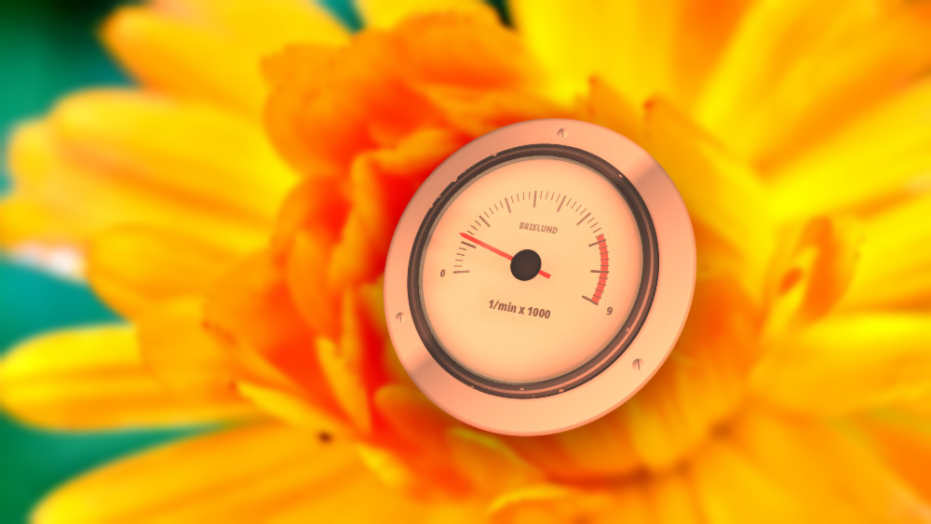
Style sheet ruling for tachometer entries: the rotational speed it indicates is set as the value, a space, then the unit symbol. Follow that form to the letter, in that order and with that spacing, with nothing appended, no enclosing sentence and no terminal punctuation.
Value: 1200 rpm
